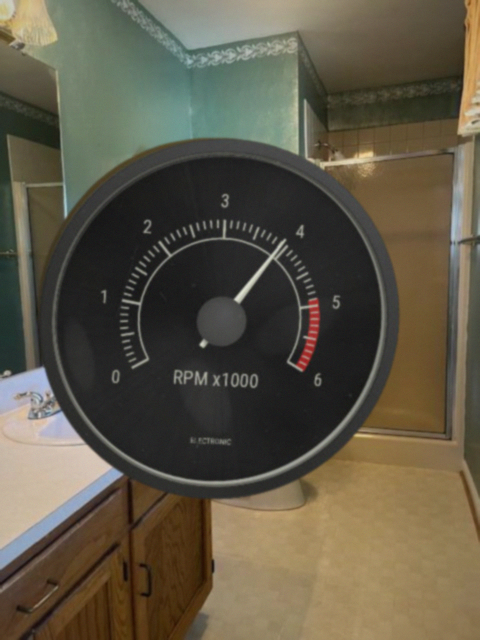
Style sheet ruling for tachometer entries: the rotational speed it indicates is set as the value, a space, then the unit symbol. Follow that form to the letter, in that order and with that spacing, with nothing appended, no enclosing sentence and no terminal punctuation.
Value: 3900 rpm
